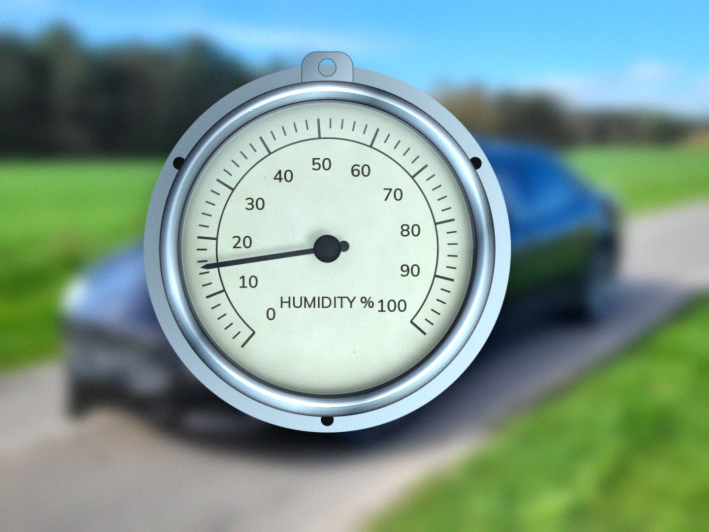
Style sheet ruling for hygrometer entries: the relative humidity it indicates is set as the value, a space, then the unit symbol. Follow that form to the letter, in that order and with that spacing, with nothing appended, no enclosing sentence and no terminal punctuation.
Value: 15 %
